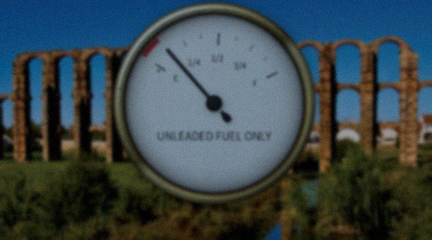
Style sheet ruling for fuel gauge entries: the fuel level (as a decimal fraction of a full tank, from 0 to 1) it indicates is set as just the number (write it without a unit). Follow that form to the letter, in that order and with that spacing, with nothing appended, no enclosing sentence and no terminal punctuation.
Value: 0.125
